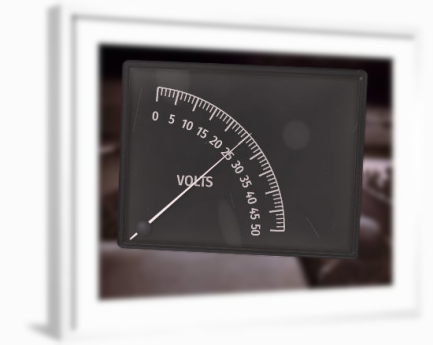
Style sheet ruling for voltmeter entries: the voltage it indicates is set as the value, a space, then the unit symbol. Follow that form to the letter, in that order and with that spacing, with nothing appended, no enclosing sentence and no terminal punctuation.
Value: 25 V
